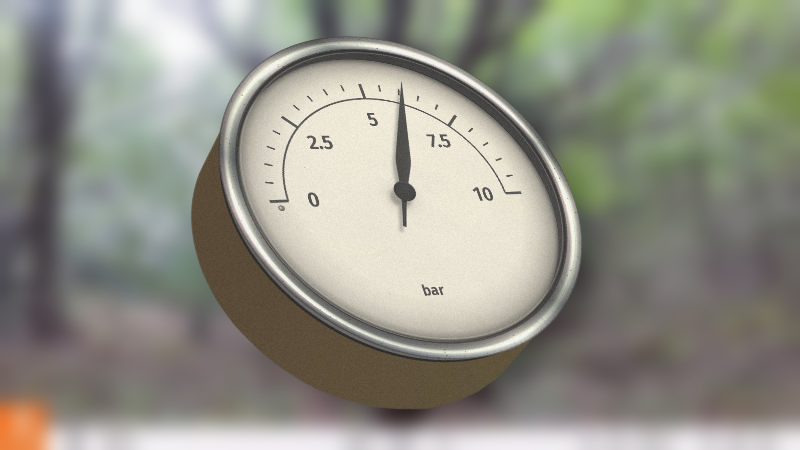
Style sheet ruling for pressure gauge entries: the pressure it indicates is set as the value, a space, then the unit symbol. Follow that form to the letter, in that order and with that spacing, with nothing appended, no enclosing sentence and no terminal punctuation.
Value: 6 bar
